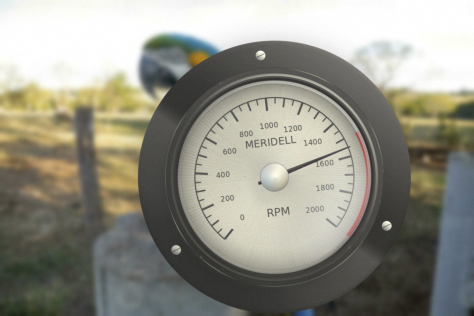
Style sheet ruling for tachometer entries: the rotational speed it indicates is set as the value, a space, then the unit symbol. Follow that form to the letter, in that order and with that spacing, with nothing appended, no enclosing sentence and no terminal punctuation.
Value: 1550 rpm
